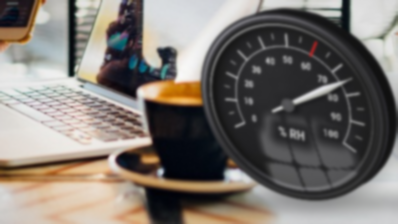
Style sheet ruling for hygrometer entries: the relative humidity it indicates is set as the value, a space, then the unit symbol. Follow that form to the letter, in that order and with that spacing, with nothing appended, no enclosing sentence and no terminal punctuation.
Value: 75 %
